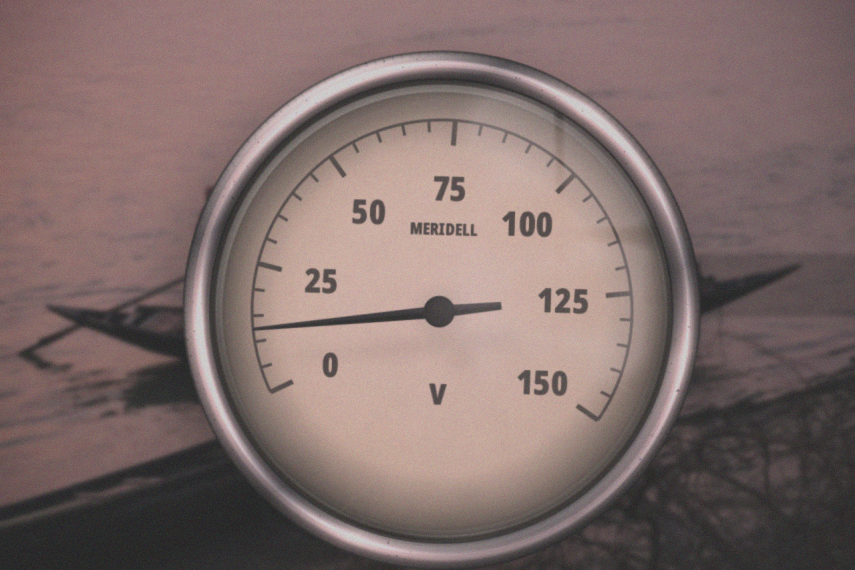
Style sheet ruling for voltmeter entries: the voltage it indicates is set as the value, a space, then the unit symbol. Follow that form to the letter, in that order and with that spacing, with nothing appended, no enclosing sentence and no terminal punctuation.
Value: 12.5 V
